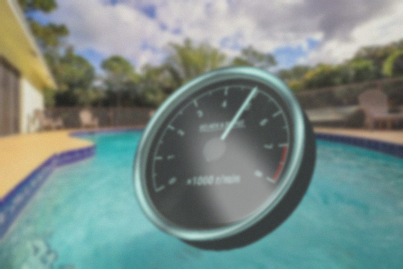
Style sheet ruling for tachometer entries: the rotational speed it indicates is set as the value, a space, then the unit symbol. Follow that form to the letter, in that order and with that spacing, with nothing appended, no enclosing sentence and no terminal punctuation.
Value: 5000 rpm
